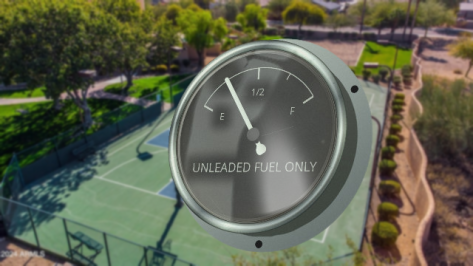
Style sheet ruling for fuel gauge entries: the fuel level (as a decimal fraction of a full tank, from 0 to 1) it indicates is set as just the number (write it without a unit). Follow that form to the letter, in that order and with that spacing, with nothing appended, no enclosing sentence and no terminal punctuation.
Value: 0.25
